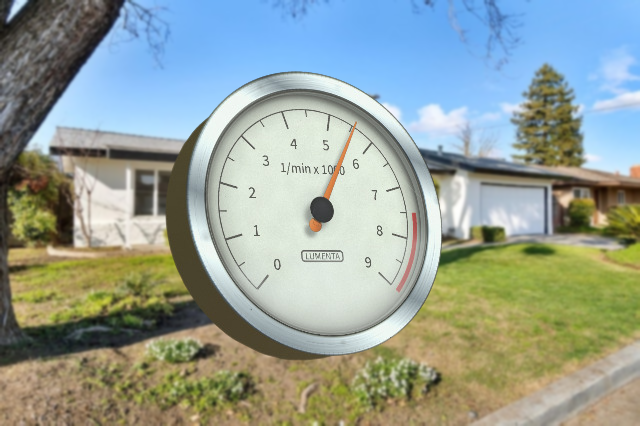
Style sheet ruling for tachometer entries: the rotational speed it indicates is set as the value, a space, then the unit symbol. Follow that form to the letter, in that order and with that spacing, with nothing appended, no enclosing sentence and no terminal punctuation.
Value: 5500 rpm
